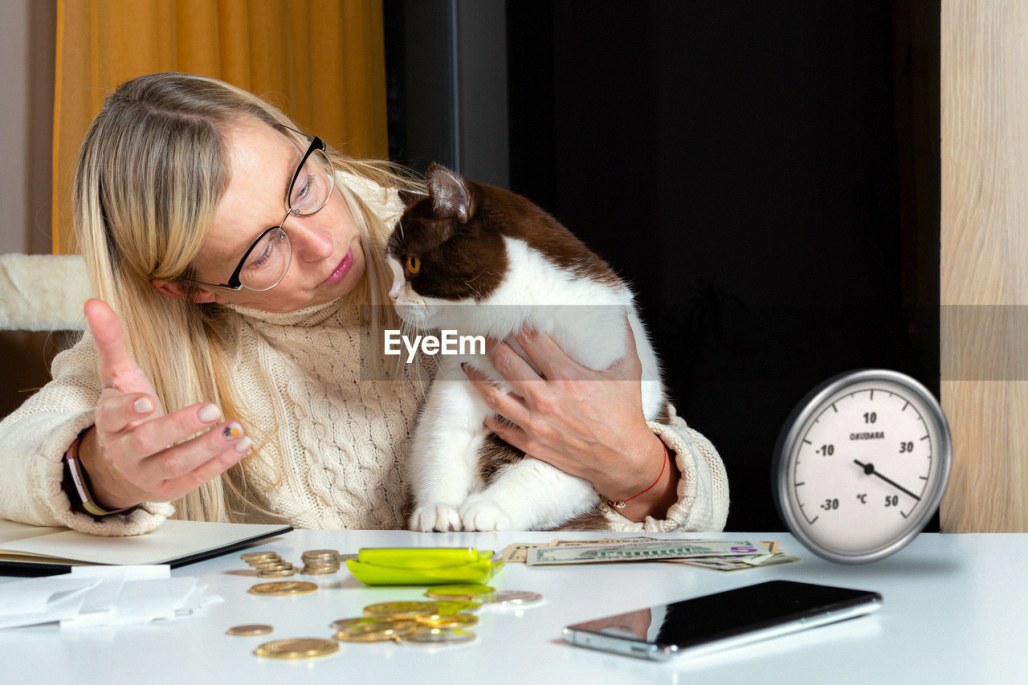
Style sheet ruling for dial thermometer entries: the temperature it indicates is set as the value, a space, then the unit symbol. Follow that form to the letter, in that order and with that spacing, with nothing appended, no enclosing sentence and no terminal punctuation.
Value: 45 °C
